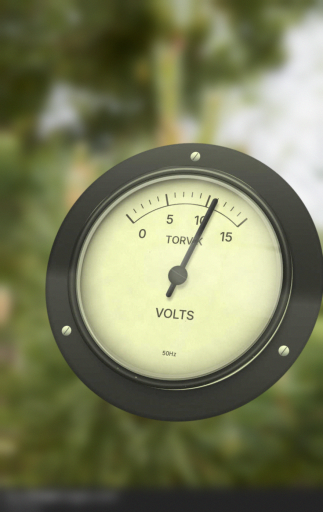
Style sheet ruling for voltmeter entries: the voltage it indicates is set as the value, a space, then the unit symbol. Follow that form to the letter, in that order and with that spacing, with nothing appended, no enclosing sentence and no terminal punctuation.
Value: 11 V
